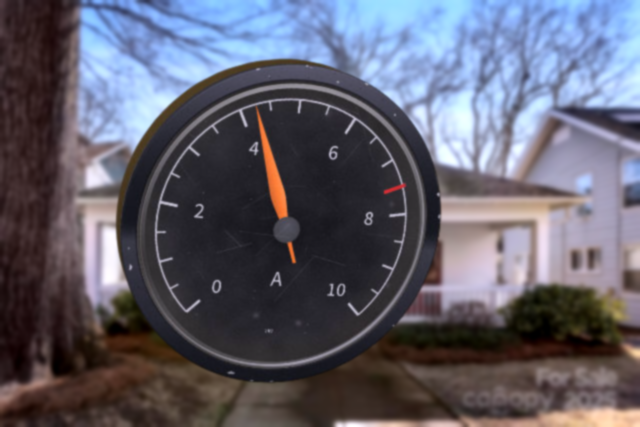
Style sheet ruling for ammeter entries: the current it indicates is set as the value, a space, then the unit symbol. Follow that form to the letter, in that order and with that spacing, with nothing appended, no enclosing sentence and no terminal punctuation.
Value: 4.25 A
